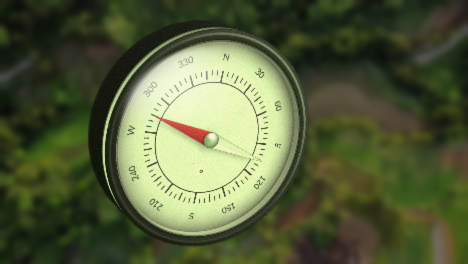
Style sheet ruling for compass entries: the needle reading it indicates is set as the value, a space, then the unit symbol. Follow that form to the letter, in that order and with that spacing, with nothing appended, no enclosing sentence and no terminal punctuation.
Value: 285 °
